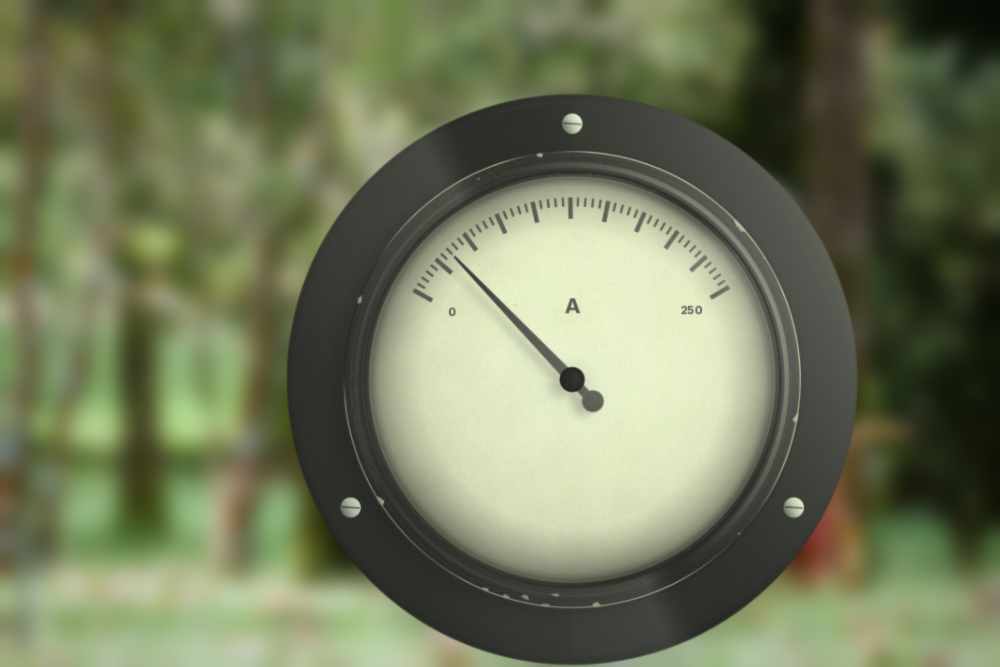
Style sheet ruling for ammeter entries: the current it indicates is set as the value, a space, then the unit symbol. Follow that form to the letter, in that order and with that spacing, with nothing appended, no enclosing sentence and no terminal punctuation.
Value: 35 A
